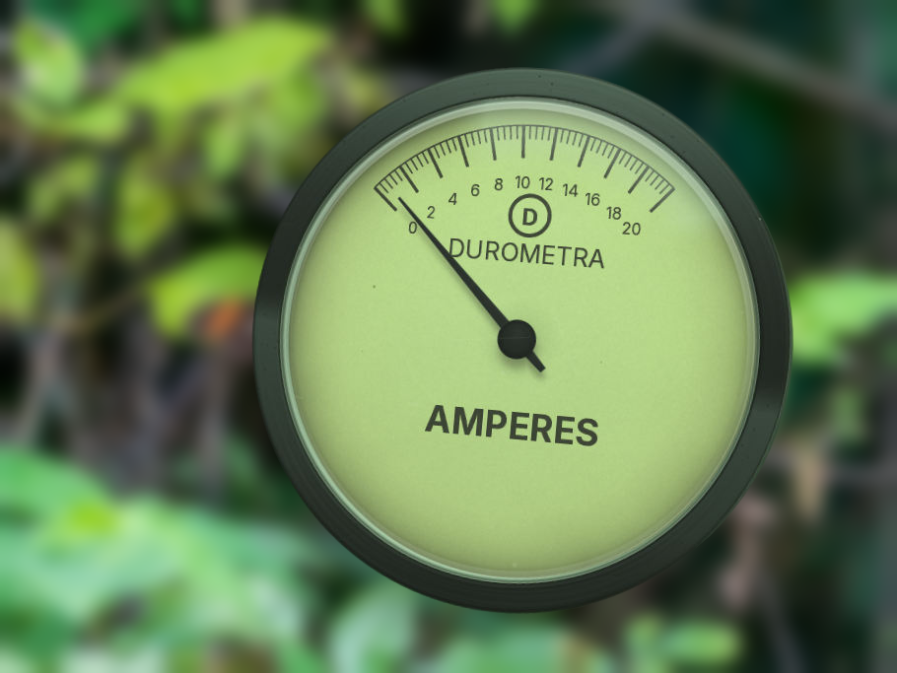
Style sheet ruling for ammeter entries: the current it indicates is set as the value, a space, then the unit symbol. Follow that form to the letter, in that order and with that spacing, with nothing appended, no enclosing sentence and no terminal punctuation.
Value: 0.8 A
